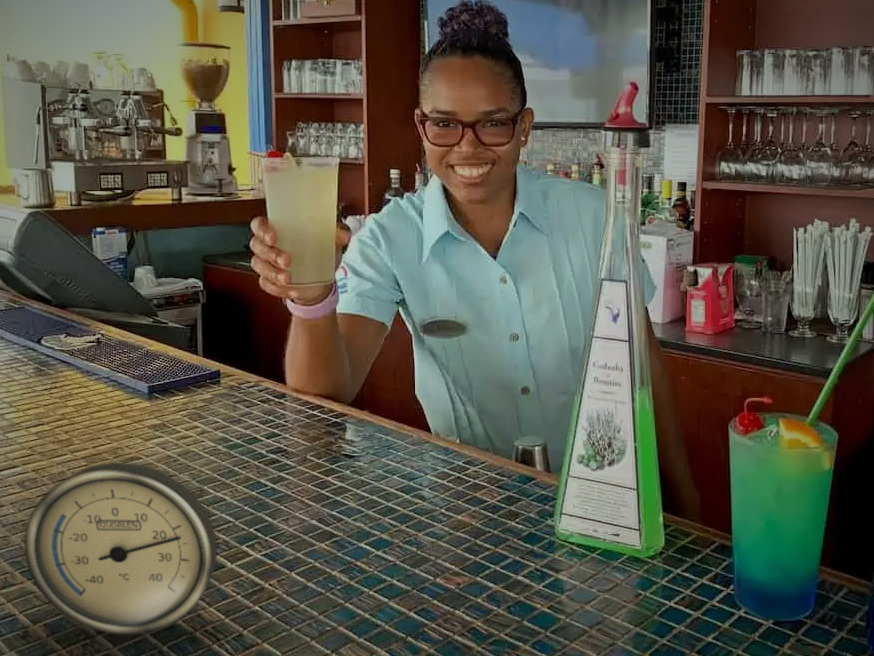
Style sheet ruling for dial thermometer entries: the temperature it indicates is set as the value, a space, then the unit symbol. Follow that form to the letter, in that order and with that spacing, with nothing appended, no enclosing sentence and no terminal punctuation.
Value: 22.5 °C
